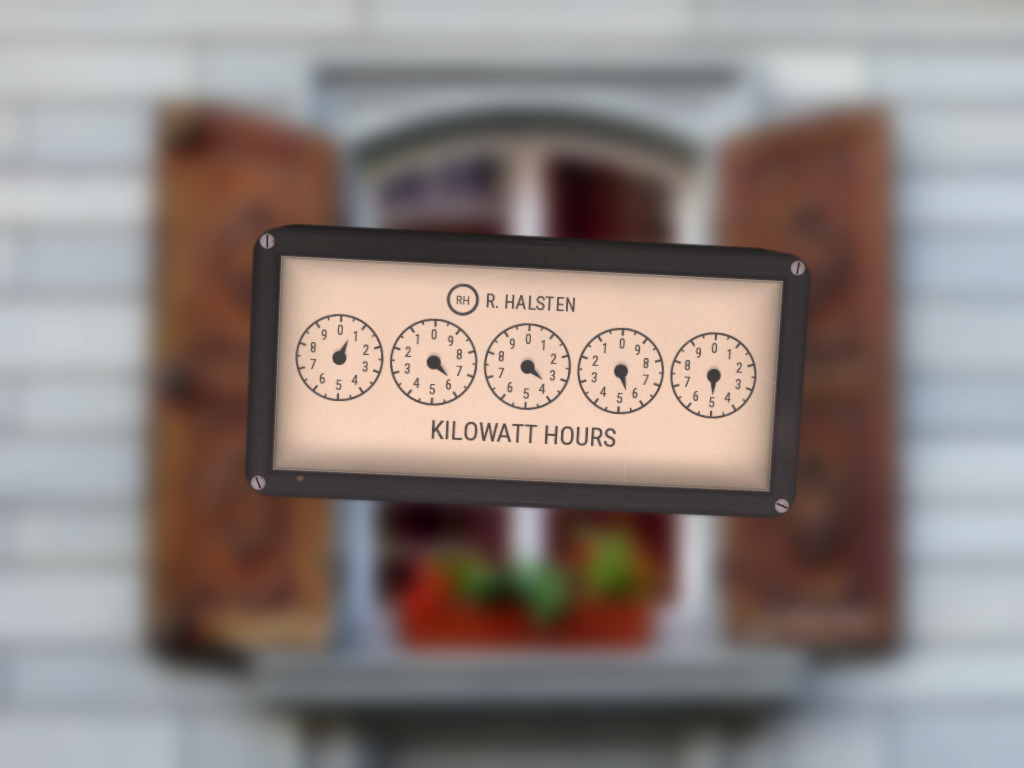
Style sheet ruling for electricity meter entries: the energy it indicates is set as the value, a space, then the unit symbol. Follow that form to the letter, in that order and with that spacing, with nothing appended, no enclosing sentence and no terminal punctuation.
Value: 6355 kWh
